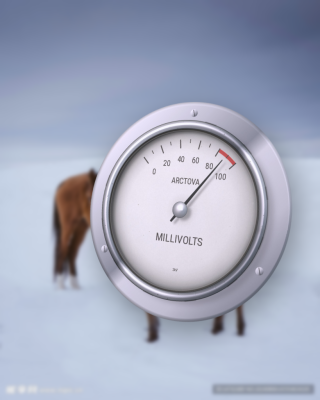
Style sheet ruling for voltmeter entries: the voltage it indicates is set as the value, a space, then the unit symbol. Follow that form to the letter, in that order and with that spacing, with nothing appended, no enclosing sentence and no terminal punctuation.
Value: 90 mV
